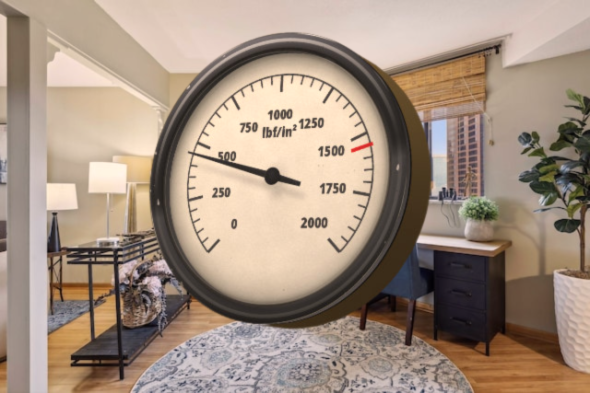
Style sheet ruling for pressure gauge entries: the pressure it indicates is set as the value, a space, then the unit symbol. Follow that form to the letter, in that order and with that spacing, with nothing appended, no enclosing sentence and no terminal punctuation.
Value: 450 psi
